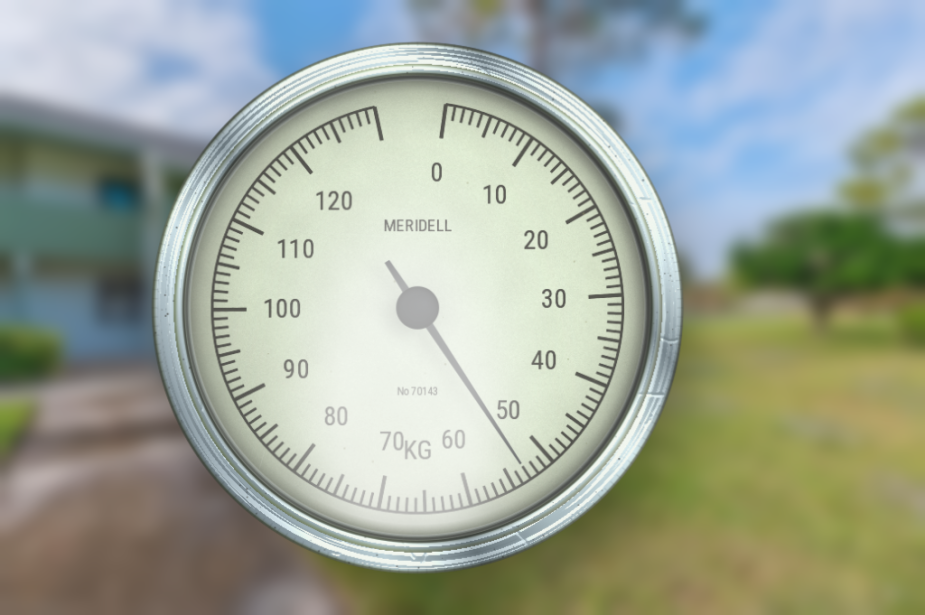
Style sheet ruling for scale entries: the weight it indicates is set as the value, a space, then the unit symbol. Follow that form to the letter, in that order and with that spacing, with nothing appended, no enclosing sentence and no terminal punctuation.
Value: 53 kg
